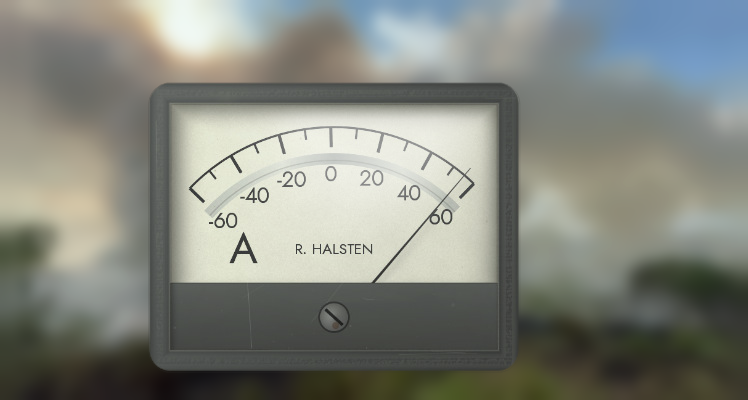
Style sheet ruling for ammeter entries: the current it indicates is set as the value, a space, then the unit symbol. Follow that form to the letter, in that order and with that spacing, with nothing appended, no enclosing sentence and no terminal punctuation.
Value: 55 A
